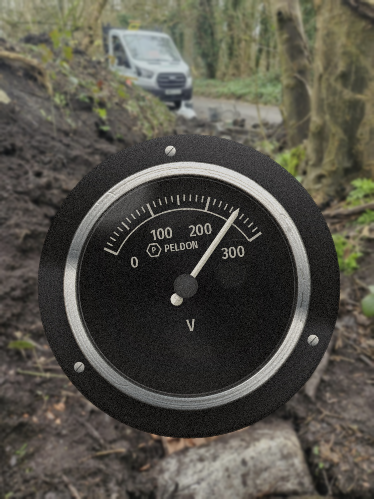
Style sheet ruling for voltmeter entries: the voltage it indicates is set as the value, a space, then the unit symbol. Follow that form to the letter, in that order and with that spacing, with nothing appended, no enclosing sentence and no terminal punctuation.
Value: 250 V
